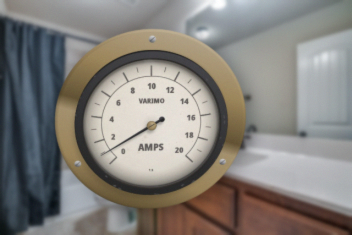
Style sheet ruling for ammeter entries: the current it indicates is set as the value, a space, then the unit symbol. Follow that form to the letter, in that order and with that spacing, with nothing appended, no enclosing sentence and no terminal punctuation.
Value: 1 A
